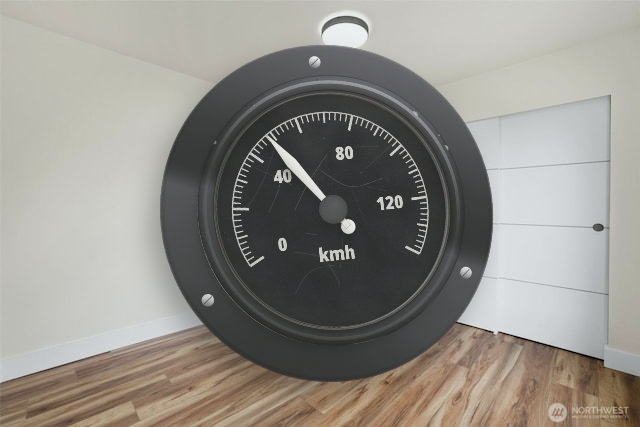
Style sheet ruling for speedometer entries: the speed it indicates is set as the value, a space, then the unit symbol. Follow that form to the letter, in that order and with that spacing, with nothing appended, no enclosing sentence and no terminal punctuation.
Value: 48 km/h
